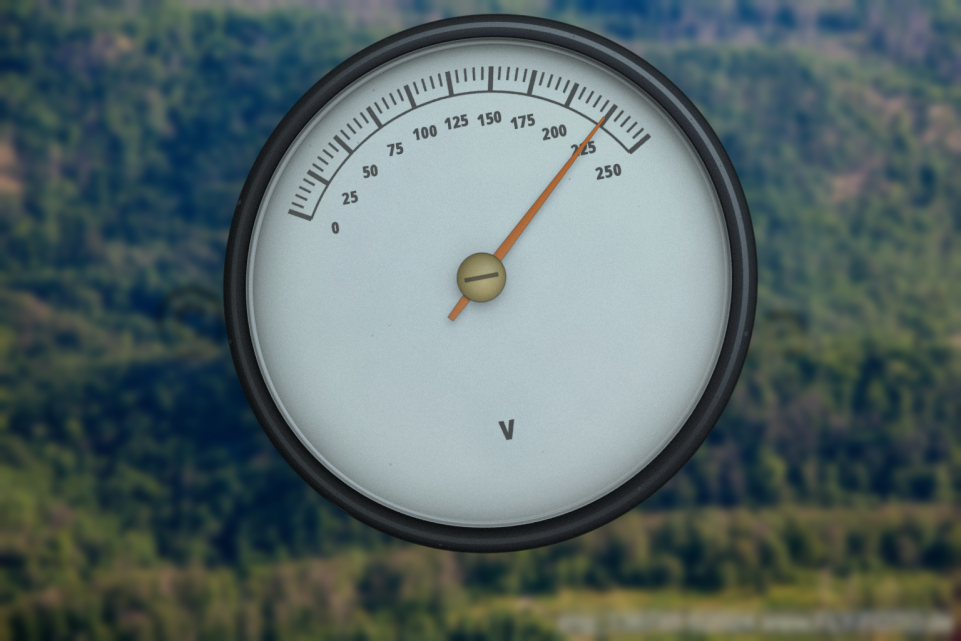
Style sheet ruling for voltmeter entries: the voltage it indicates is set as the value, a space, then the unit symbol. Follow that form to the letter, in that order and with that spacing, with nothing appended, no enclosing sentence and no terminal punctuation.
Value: 225 V
